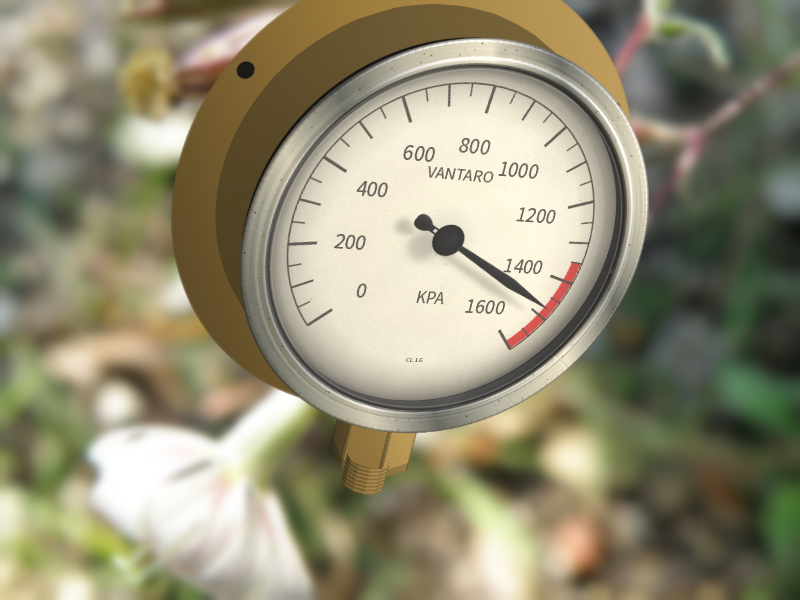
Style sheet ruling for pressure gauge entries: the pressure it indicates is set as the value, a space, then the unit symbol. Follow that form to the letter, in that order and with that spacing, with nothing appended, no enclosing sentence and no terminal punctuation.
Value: 1475 kPa
